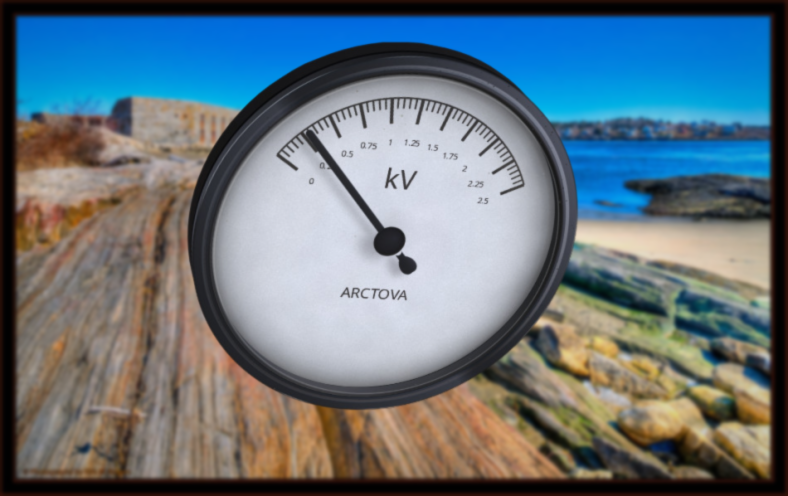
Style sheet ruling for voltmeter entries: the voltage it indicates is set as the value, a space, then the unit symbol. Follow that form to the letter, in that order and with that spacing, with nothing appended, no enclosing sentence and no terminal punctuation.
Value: 0.3 kV
